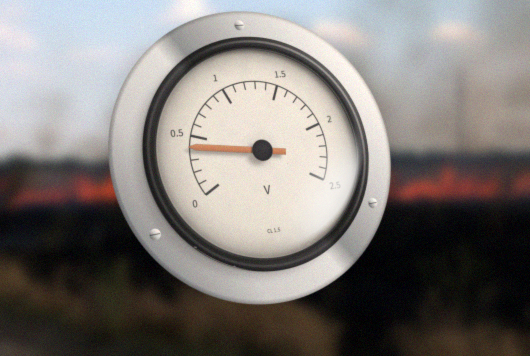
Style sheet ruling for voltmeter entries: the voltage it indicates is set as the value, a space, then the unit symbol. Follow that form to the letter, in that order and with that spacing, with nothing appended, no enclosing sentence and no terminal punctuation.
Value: 0.4 V
